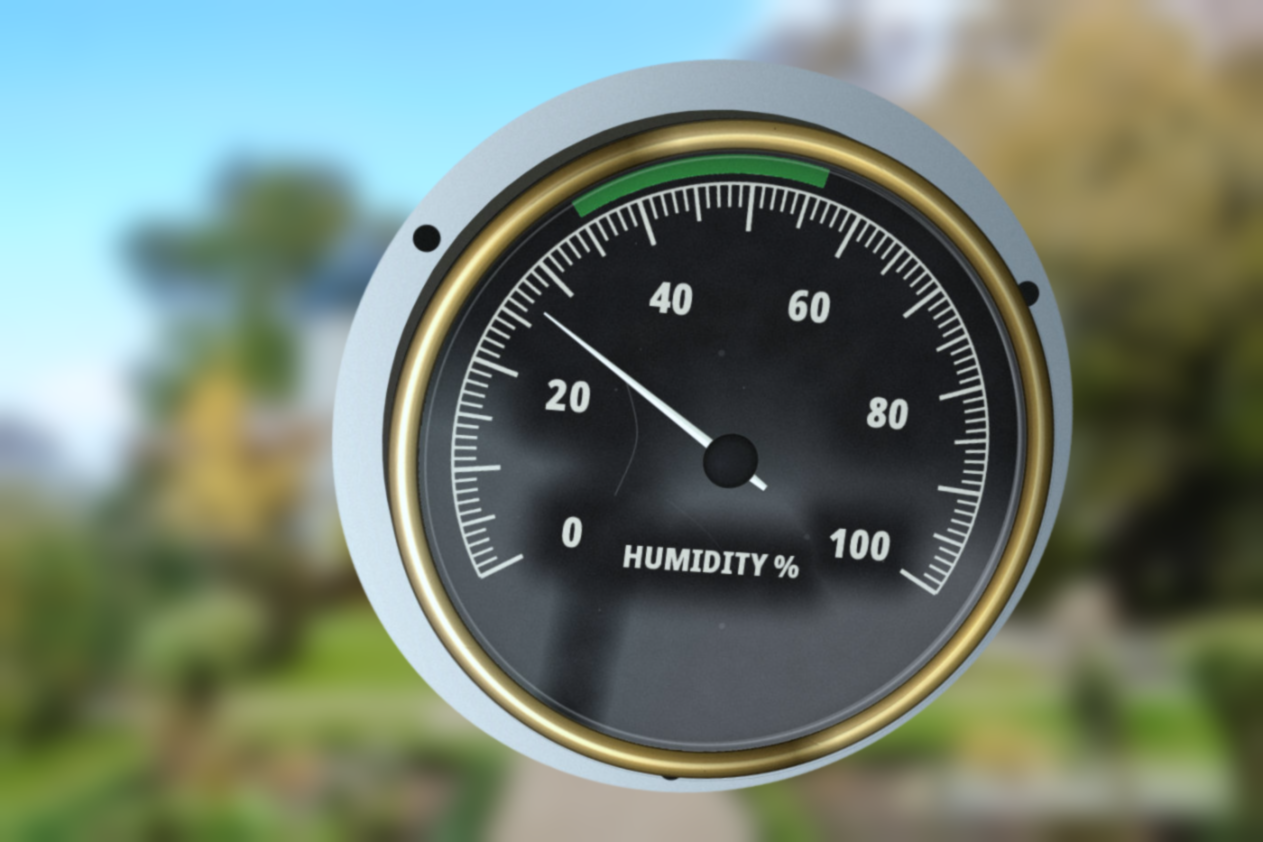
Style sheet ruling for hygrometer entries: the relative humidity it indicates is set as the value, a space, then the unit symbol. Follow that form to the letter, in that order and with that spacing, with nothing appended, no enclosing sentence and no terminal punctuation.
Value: 27 %
